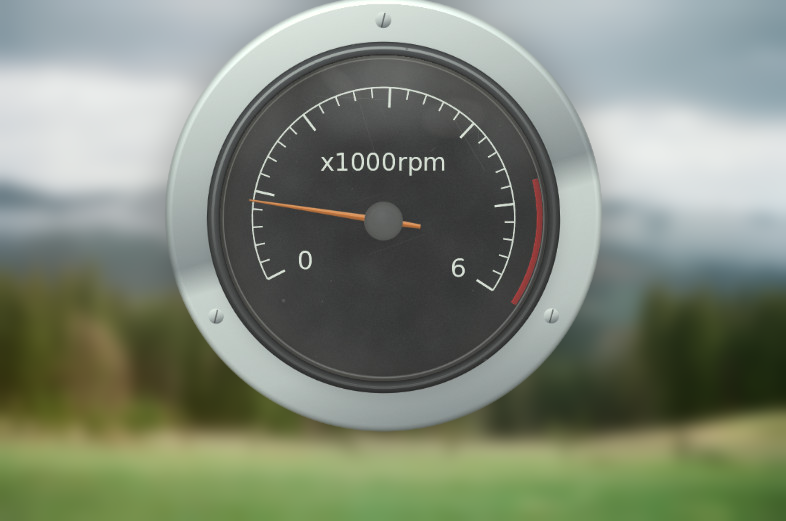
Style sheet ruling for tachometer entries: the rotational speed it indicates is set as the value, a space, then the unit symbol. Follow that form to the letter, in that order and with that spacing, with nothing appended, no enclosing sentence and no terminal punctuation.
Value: 900 rpm
